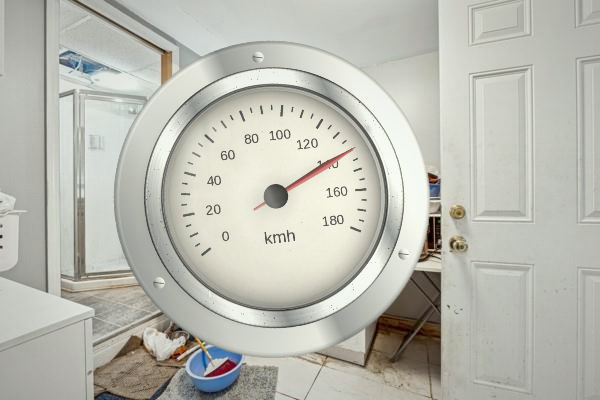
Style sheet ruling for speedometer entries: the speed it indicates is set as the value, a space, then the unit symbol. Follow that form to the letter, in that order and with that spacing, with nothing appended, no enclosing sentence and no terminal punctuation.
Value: 140 km/h
